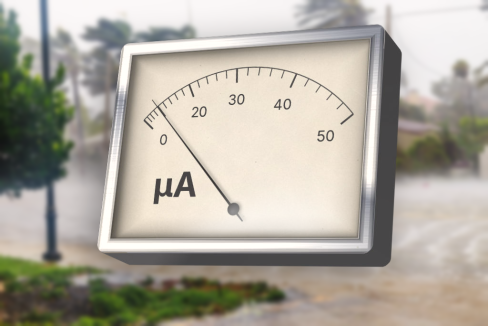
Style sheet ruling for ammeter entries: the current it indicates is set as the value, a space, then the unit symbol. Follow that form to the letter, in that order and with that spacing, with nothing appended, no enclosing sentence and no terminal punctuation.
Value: 10 µA
